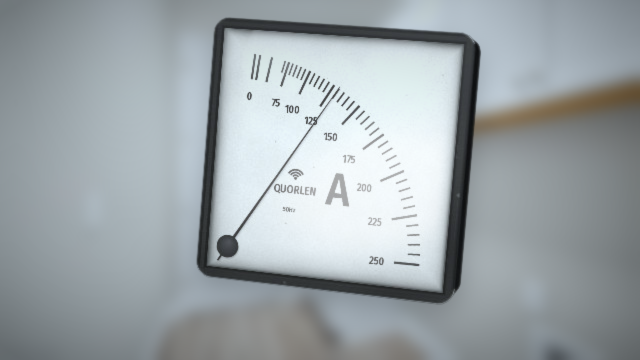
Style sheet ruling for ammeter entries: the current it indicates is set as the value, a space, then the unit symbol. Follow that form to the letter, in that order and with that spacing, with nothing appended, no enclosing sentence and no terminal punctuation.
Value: 130 A
